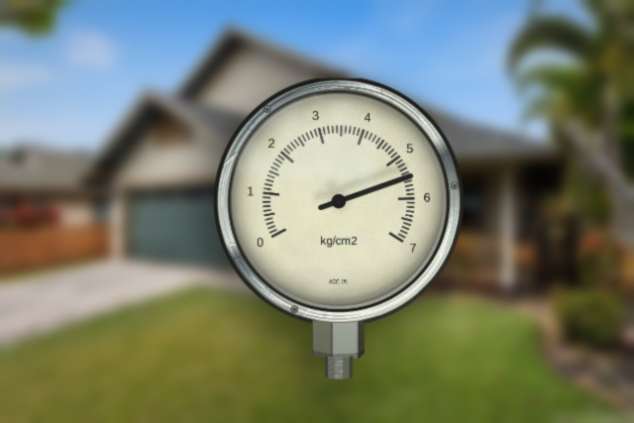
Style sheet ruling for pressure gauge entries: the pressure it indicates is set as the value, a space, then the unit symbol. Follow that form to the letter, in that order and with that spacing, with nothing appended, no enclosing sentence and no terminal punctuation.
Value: 5.5 kg/cm²
